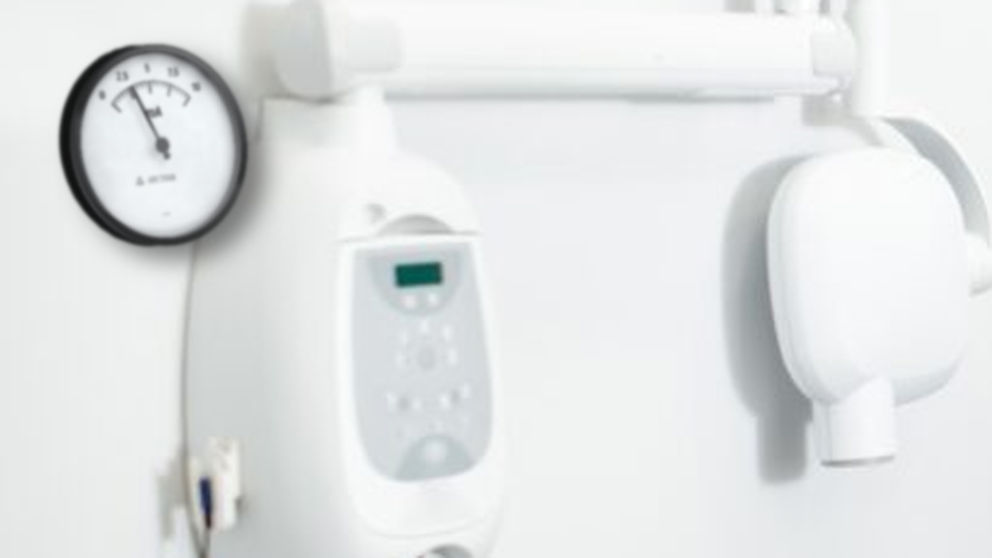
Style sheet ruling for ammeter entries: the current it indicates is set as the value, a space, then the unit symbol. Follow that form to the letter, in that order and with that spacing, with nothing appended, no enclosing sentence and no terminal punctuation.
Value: 2.5 mA
